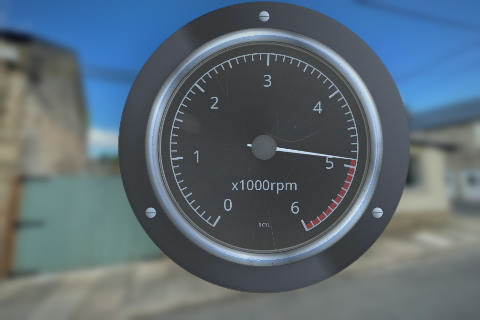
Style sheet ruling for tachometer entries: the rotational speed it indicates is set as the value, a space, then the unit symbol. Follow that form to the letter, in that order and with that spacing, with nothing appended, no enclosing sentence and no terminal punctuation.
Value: 4900 rpm
